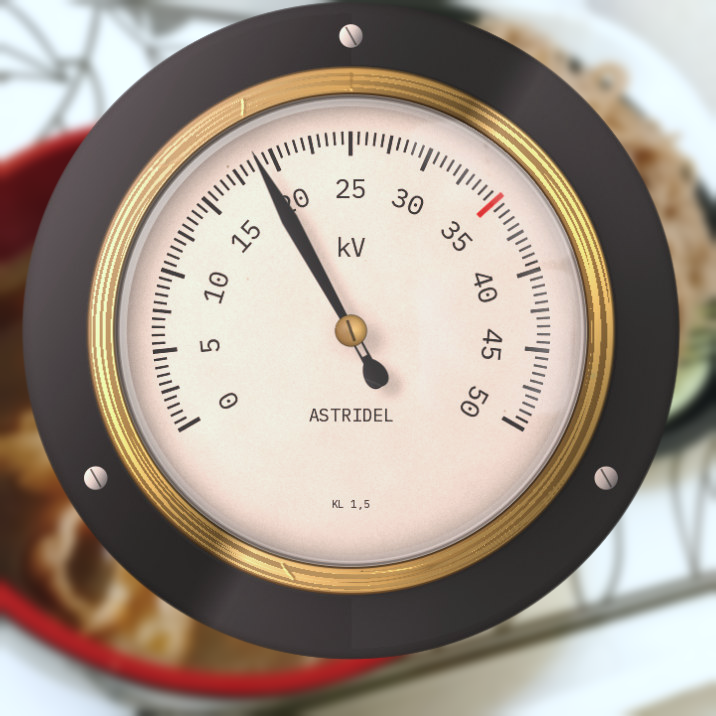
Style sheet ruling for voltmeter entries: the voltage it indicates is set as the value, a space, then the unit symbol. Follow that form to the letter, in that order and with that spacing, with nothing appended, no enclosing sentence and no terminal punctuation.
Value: 19 kV
